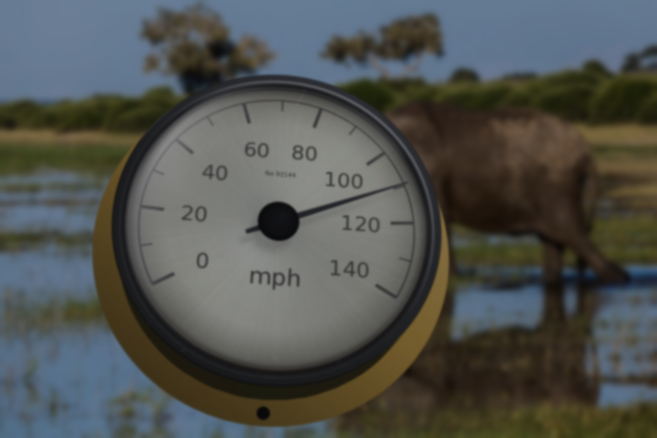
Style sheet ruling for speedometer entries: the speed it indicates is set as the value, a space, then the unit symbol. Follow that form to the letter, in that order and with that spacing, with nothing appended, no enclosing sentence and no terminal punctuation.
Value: 110 mph
